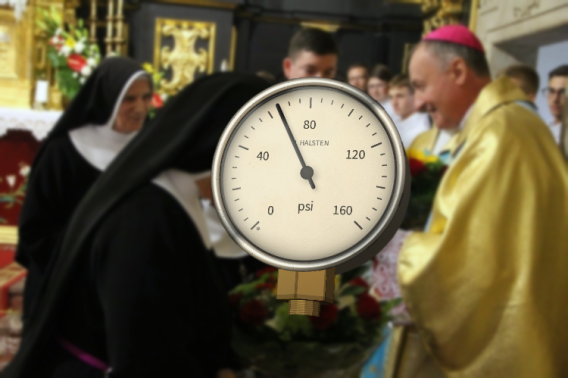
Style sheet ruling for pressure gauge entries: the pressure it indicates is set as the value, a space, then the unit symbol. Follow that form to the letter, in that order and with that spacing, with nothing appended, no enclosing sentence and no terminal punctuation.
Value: 65 psi
